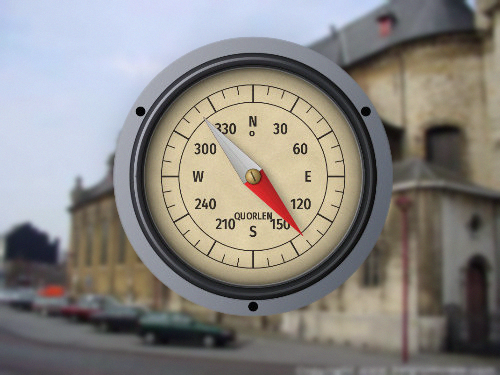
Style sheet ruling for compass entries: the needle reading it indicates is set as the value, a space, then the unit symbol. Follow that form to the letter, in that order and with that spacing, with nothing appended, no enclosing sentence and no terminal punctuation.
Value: 140 °
